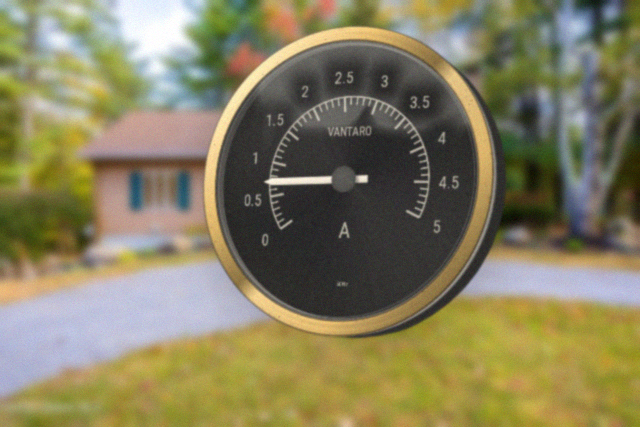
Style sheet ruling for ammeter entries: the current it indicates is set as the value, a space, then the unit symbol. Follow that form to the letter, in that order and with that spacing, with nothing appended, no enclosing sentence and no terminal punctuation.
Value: 0.7 A
